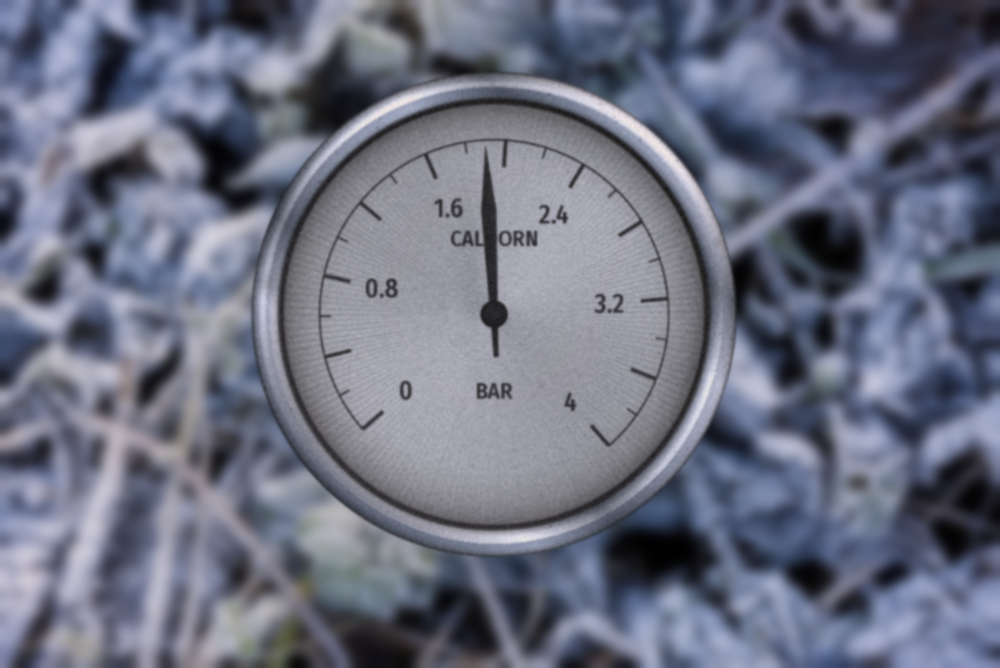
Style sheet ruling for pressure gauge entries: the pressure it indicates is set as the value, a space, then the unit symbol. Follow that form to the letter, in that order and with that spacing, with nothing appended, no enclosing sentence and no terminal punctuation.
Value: 1.9 bar
